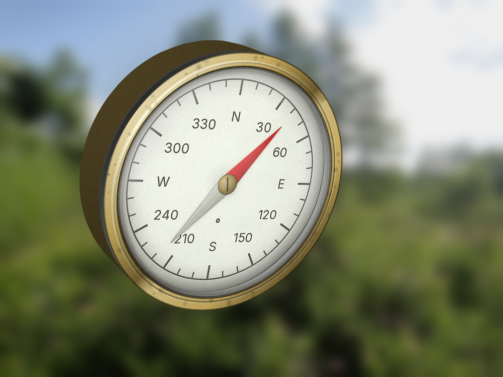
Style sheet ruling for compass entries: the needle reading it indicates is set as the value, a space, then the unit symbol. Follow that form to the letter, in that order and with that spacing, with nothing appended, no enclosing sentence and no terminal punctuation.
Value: 40 °
